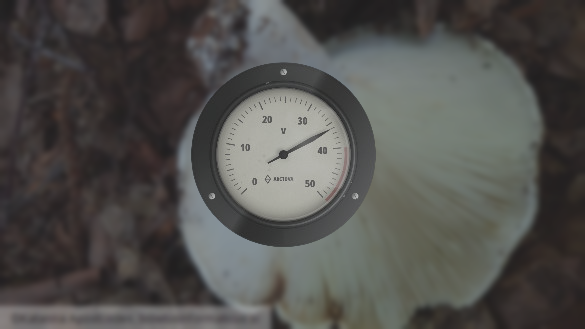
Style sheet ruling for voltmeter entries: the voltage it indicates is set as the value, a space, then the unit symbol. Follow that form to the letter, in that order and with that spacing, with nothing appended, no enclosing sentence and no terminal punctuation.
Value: 36 V
